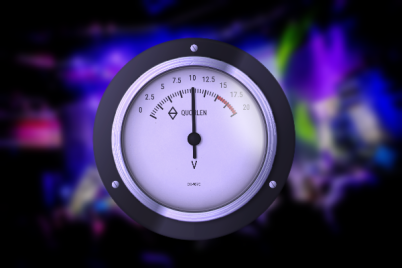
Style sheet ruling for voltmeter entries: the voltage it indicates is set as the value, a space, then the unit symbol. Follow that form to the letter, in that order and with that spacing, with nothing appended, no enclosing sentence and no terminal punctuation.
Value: 10 V
